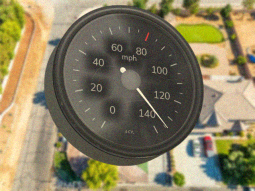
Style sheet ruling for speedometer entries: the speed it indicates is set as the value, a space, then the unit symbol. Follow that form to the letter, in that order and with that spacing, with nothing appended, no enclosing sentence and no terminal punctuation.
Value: 135 mph
